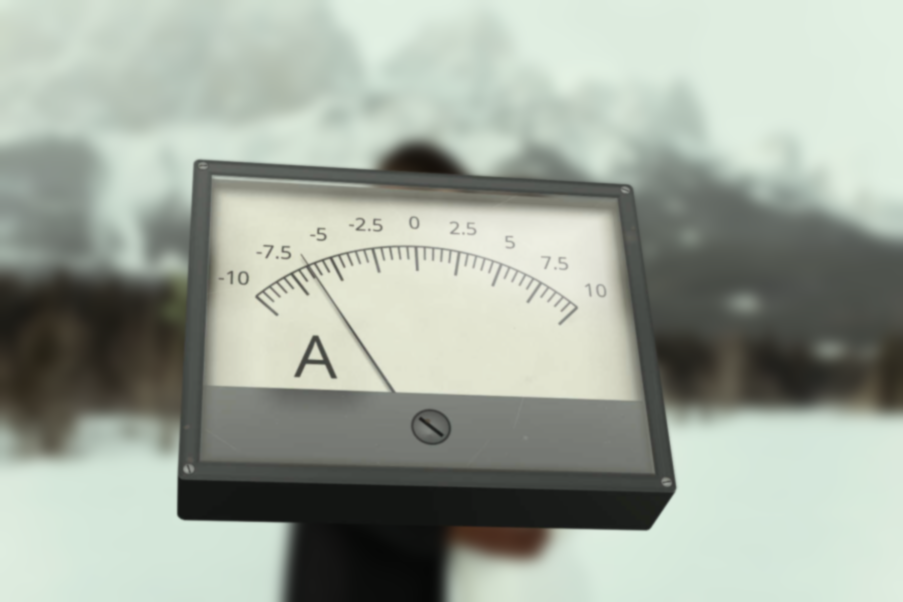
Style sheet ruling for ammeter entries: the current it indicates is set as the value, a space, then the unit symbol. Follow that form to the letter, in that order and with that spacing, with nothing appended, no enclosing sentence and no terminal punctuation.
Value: -6.5 A
